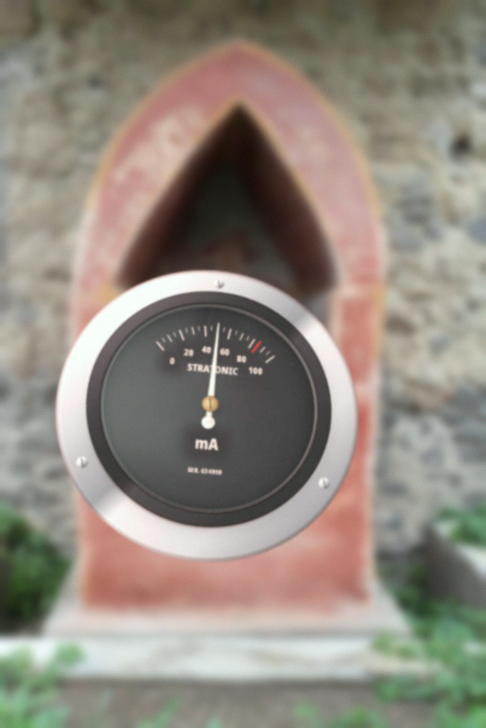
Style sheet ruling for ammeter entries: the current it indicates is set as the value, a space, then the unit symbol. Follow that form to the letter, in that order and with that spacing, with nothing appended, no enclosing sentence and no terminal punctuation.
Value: 50 mA
